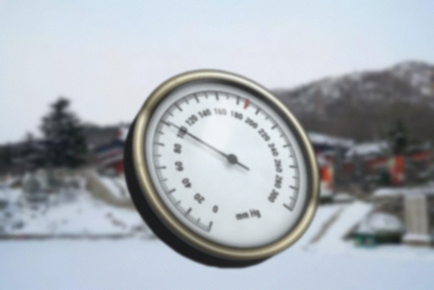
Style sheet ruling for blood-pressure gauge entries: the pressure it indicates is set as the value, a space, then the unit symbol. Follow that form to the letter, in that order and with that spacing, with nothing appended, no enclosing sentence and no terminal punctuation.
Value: 100 mmHg
